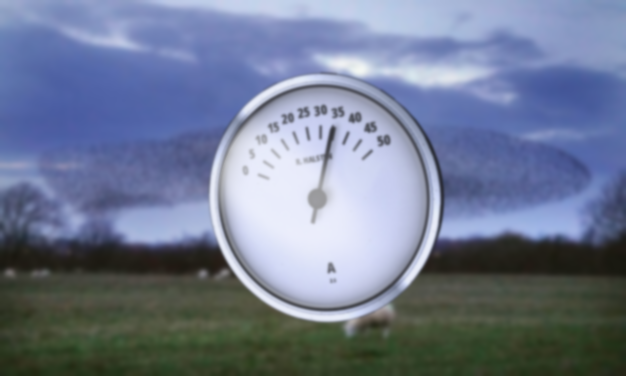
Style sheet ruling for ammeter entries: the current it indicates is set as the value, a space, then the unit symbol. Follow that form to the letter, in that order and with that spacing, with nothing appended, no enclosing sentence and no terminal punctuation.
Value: 35 A
